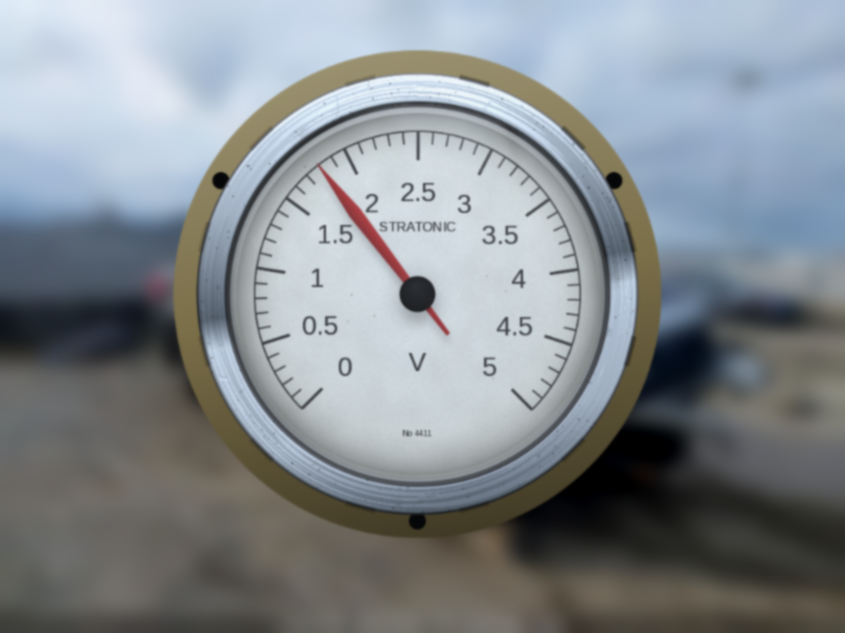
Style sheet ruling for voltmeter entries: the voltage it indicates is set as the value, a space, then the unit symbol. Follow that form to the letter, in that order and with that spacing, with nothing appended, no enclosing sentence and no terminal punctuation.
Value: 1.8 V
